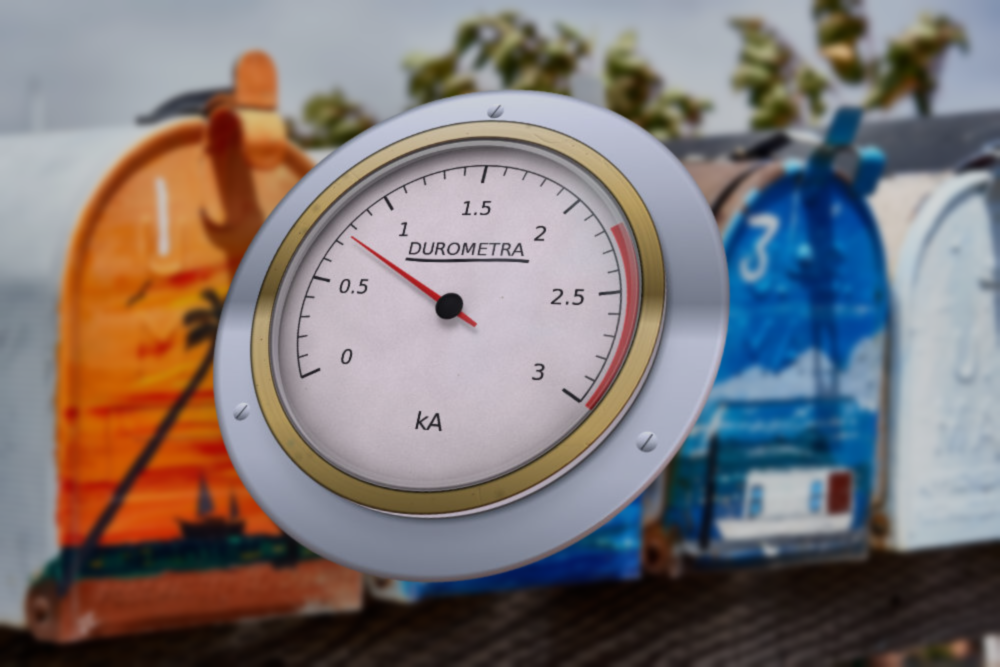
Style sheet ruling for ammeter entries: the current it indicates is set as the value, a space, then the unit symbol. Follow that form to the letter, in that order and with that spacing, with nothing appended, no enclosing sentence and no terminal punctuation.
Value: 0.75 kA
